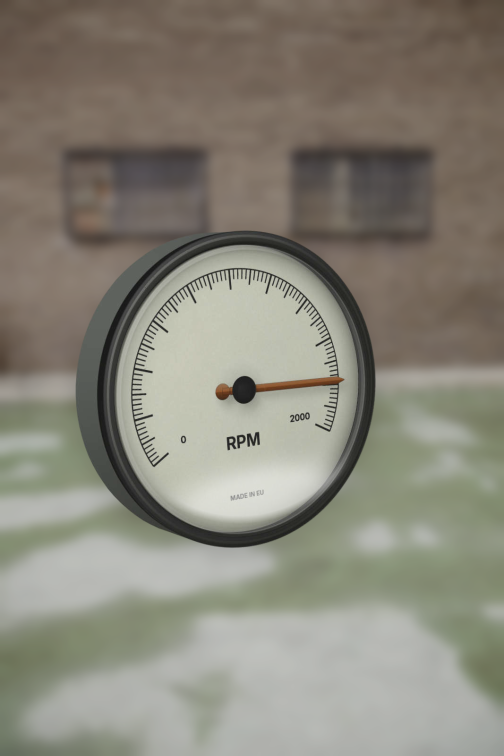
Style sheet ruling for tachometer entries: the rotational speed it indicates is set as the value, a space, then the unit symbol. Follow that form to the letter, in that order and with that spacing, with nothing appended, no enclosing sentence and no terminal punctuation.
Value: 1780 rpm
